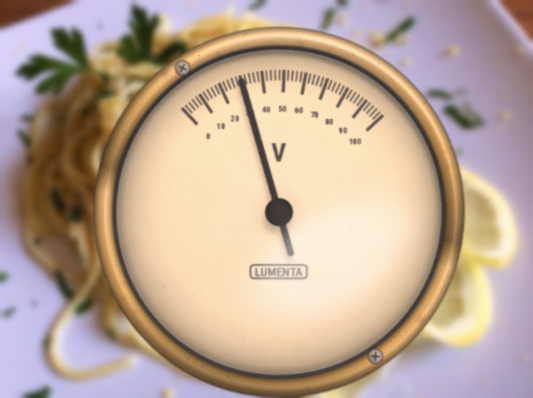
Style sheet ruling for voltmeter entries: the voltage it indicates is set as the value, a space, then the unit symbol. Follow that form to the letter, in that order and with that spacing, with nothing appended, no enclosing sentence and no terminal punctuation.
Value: 30 V
